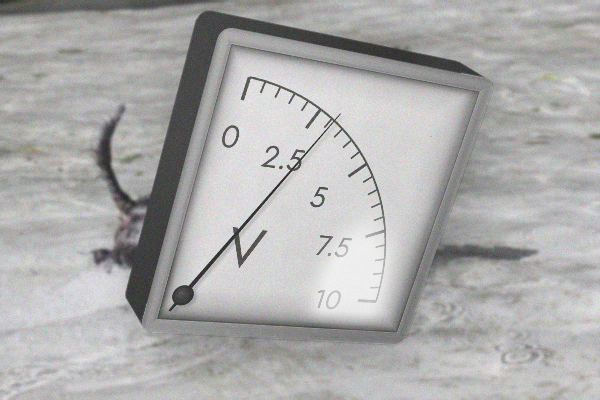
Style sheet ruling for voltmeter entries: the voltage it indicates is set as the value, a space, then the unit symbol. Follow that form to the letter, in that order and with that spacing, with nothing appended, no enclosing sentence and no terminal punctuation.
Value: 3 V
